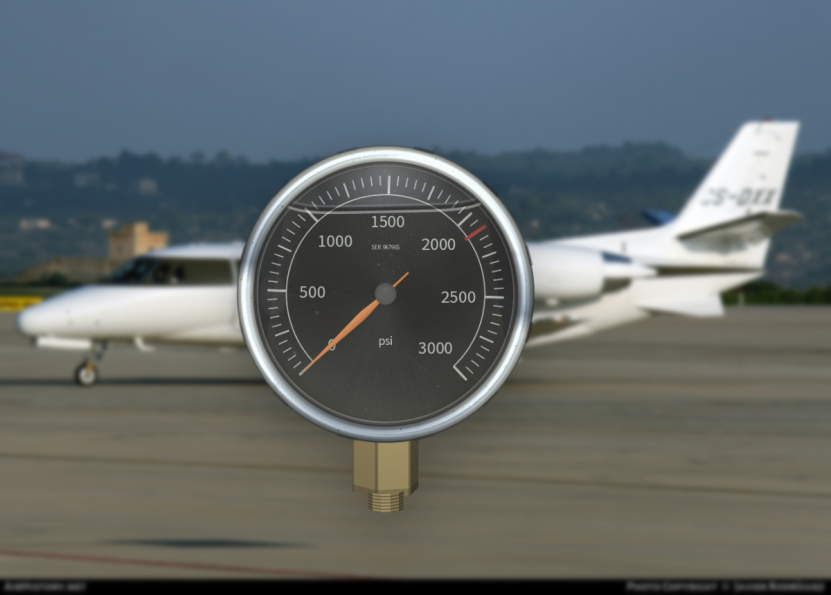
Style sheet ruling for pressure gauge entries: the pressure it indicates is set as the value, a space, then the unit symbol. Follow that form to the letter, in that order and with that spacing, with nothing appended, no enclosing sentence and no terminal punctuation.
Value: 0 psi
